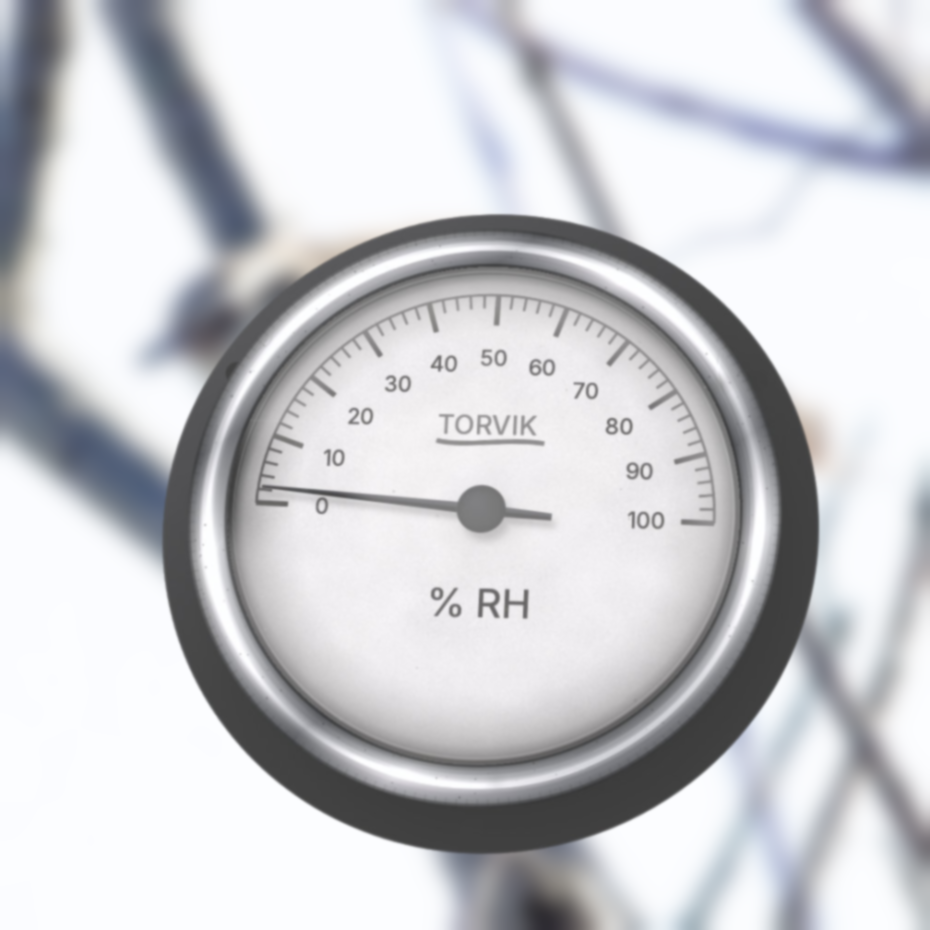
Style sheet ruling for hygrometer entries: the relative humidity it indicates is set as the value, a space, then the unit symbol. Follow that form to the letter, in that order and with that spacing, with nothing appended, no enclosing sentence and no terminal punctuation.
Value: 2 %
